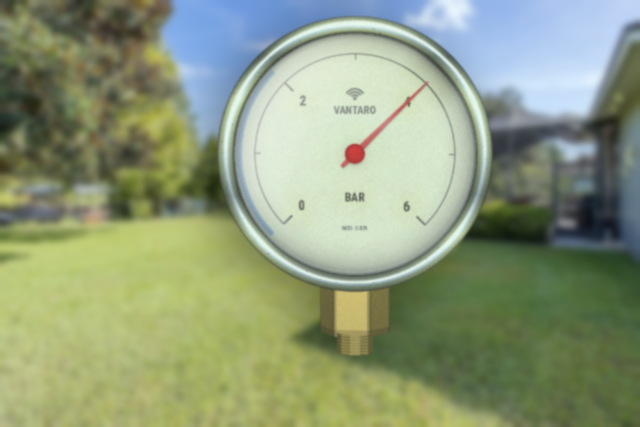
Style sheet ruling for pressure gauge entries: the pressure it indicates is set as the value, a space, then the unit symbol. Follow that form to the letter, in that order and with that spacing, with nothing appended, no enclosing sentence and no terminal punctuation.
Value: 4 bar
